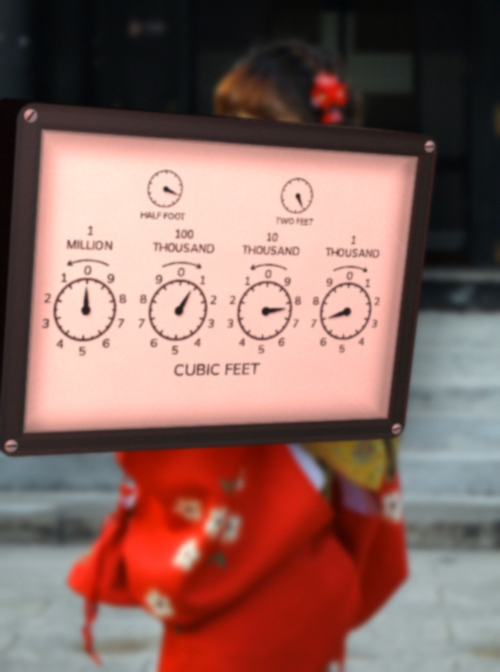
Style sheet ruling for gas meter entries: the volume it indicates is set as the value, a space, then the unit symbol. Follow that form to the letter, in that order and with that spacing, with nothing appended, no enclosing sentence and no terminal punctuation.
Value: 7700 ft³
